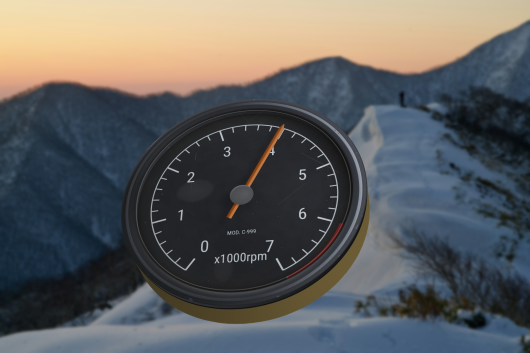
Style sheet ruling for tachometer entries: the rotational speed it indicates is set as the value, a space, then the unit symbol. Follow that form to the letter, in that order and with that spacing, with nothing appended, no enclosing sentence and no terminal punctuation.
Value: 4000 rpm
